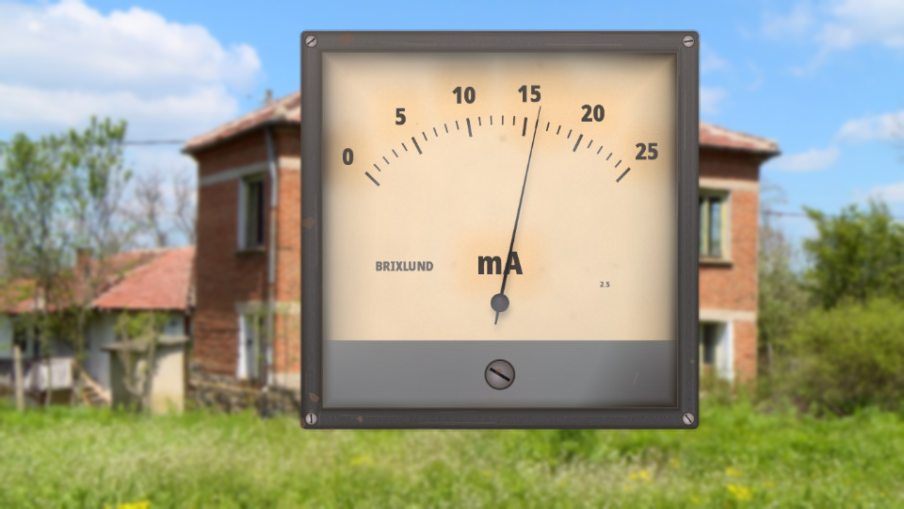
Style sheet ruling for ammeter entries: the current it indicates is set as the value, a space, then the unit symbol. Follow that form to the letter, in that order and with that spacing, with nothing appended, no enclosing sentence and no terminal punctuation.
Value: 16 mA
